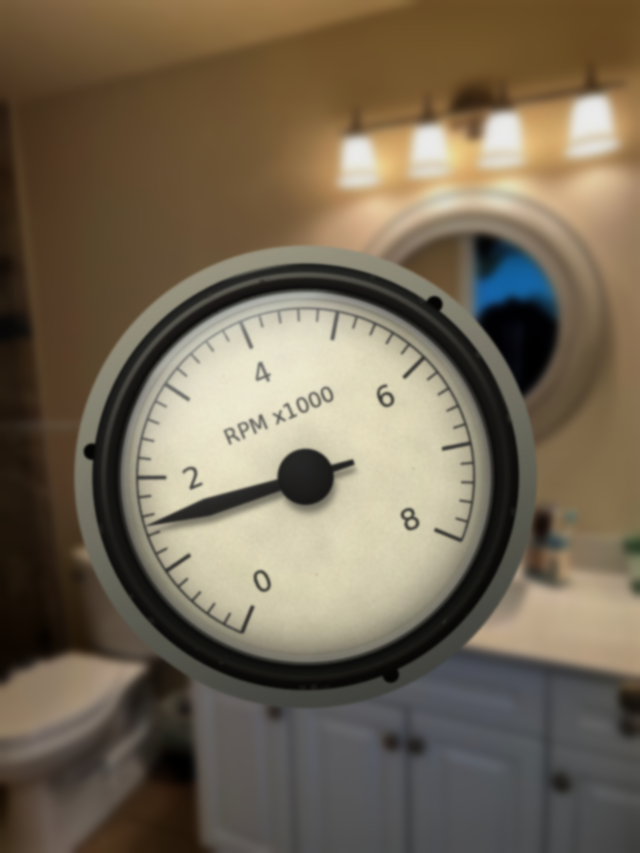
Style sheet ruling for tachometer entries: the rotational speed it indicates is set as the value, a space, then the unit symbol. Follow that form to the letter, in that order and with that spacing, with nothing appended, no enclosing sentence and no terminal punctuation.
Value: 1500 rpm
